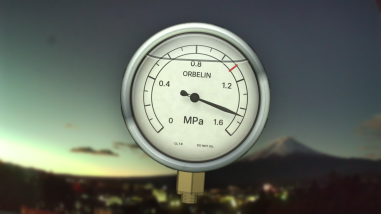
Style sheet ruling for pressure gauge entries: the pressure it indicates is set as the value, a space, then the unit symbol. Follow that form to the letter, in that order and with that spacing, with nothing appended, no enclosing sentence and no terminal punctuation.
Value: 1.45 MPa
